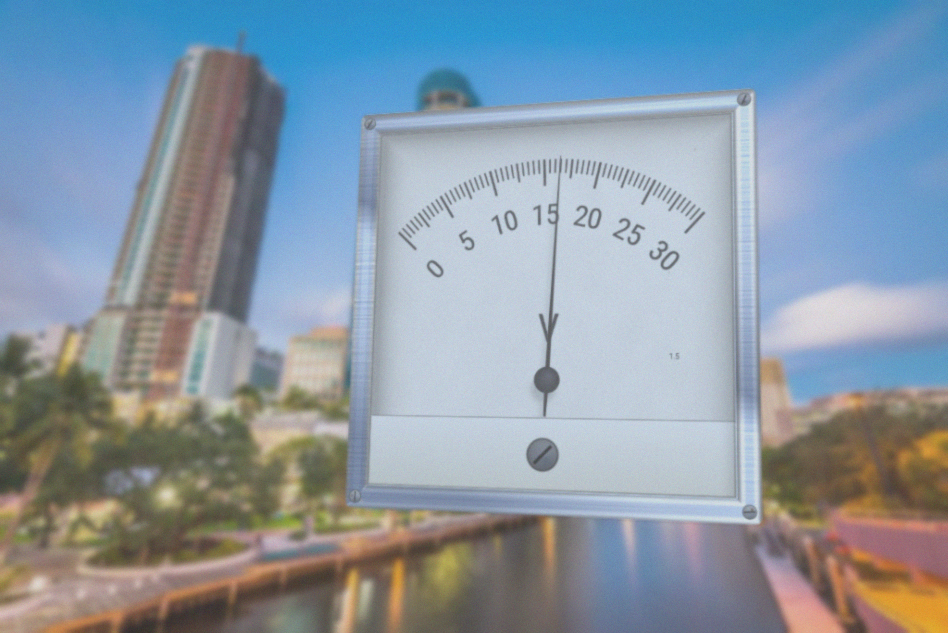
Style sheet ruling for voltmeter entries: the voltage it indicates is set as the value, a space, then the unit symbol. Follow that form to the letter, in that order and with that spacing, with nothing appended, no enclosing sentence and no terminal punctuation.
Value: 16.5 V
